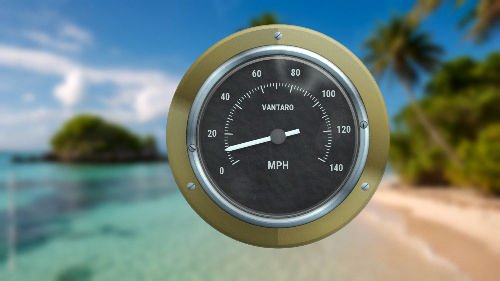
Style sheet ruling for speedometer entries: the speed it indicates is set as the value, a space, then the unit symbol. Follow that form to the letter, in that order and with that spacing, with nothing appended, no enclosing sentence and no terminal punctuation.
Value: 10 mph
